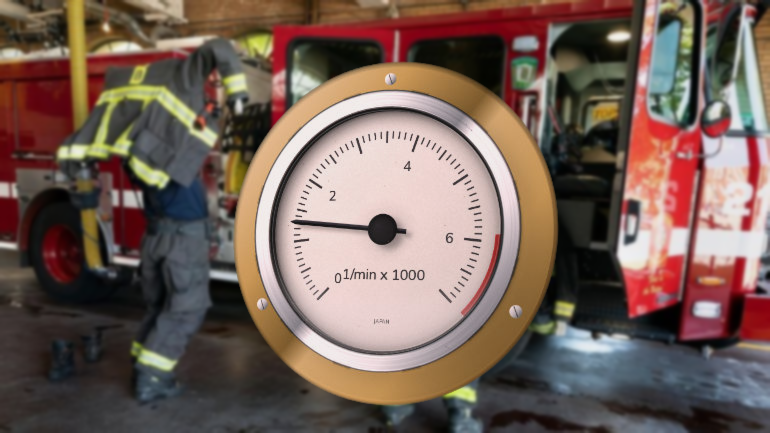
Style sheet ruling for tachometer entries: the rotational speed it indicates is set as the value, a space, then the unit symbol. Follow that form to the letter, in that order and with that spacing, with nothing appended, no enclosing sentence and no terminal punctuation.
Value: 1300 rpm
